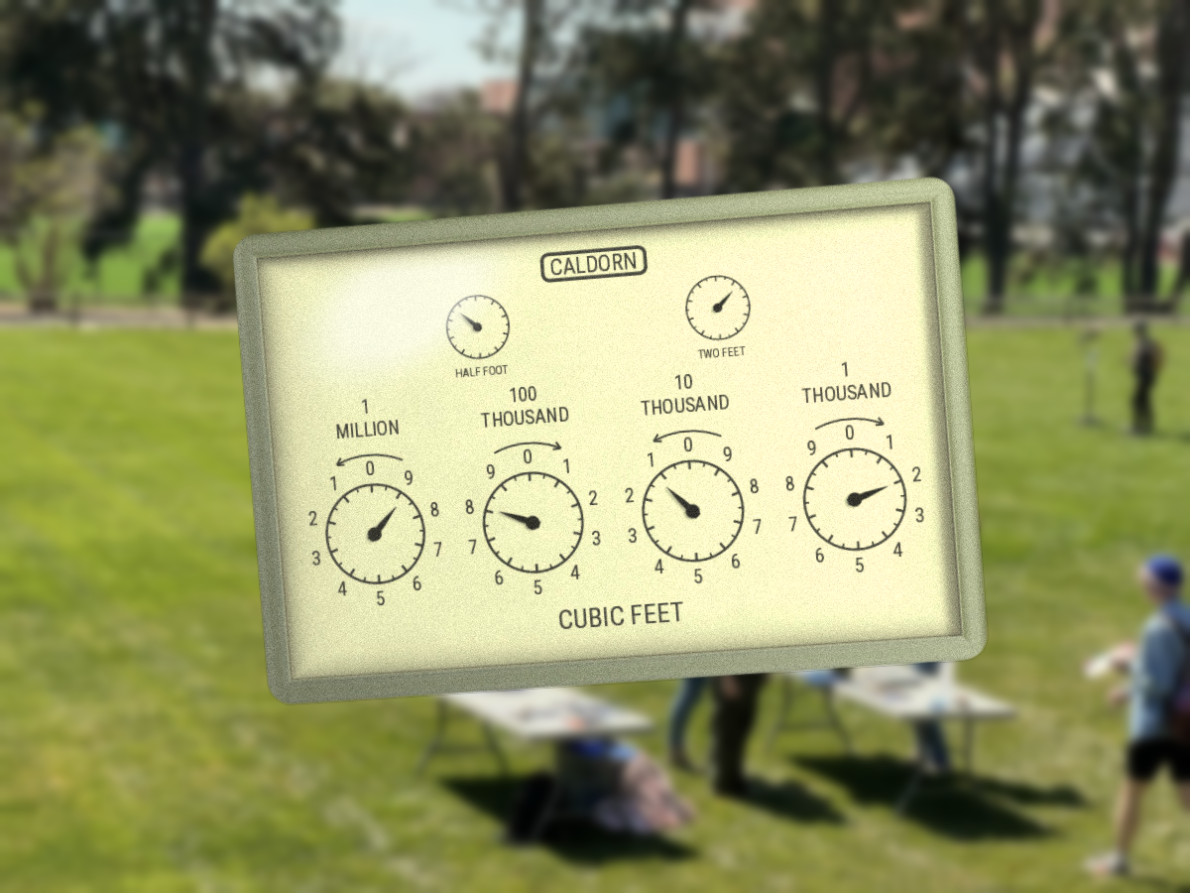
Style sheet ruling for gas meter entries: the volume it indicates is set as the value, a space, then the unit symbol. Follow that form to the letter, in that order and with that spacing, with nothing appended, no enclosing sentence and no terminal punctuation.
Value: 881200 ft³
